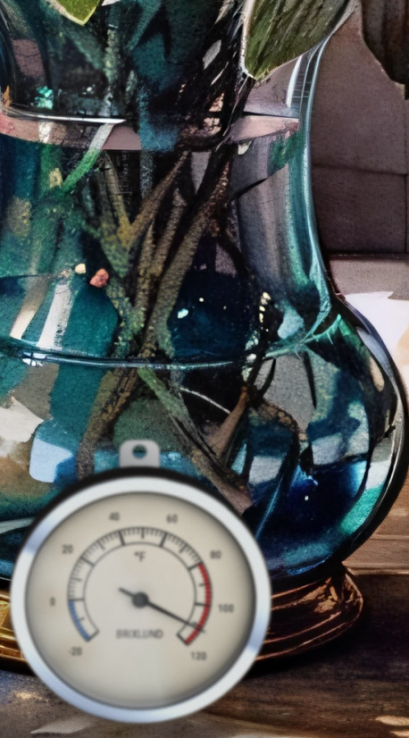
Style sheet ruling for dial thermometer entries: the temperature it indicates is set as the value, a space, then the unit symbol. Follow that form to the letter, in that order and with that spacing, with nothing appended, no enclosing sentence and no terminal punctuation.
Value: 110 °F
